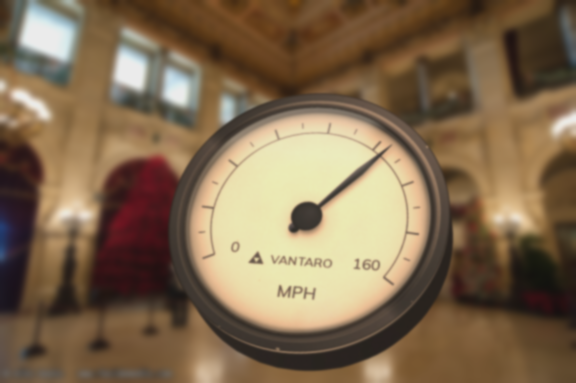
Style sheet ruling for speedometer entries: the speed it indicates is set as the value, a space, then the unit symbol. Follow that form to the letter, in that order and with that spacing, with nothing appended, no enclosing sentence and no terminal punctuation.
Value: 105 mph
